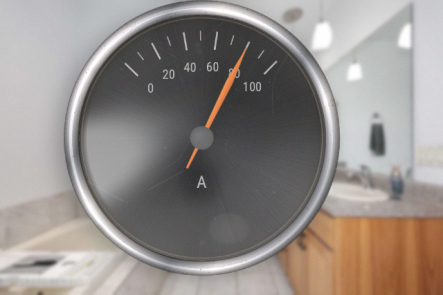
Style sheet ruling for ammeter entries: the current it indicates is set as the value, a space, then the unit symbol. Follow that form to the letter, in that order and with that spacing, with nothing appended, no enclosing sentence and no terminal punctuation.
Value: 80 A
